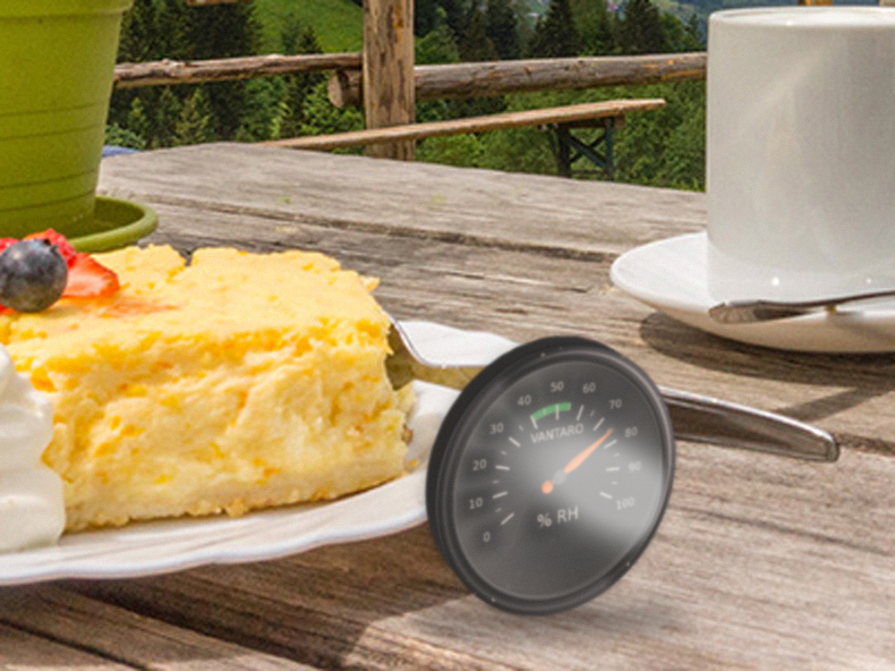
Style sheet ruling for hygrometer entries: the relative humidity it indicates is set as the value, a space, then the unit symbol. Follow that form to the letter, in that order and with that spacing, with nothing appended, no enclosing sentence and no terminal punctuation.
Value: 75 %
